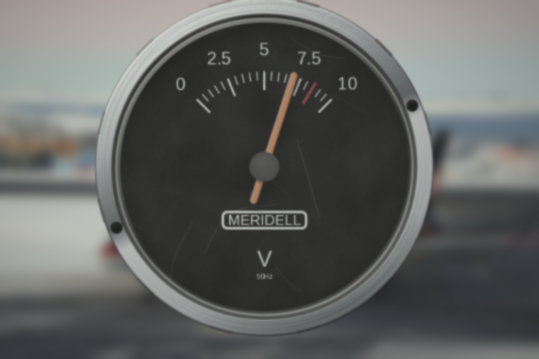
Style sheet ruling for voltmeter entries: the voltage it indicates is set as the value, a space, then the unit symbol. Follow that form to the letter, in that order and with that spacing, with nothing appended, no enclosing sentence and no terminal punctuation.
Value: 7 V
